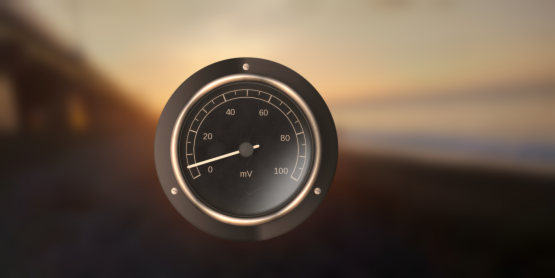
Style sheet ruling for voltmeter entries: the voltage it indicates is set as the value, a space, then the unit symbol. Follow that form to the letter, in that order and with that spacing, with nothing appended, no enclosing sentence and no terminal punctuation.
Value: 5 mV
